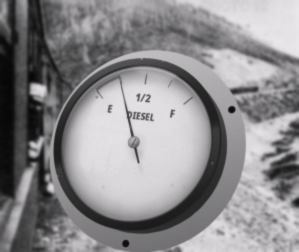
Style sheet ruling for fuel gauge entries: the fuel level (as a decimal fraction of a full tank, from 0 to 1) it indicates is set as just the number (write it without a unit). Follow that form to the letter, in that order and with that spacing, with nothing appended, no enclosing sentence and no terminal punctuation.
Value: 0.25
